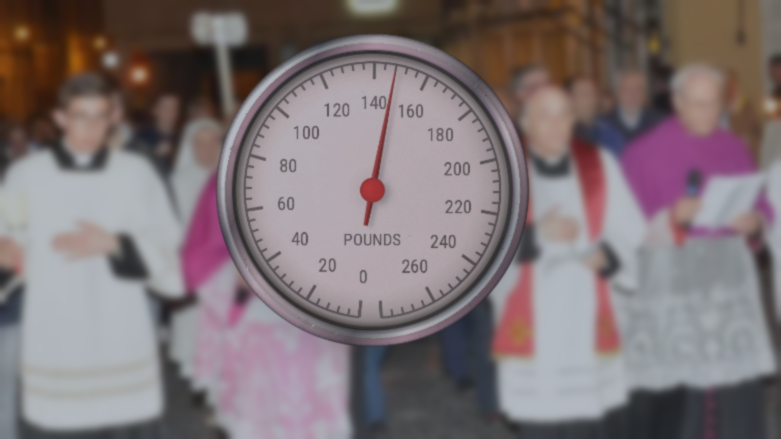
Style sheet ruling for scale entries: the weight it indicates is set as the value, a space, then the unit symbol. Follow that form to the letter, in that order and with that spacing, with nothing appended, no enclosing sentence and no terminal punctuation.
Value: 148 lb
